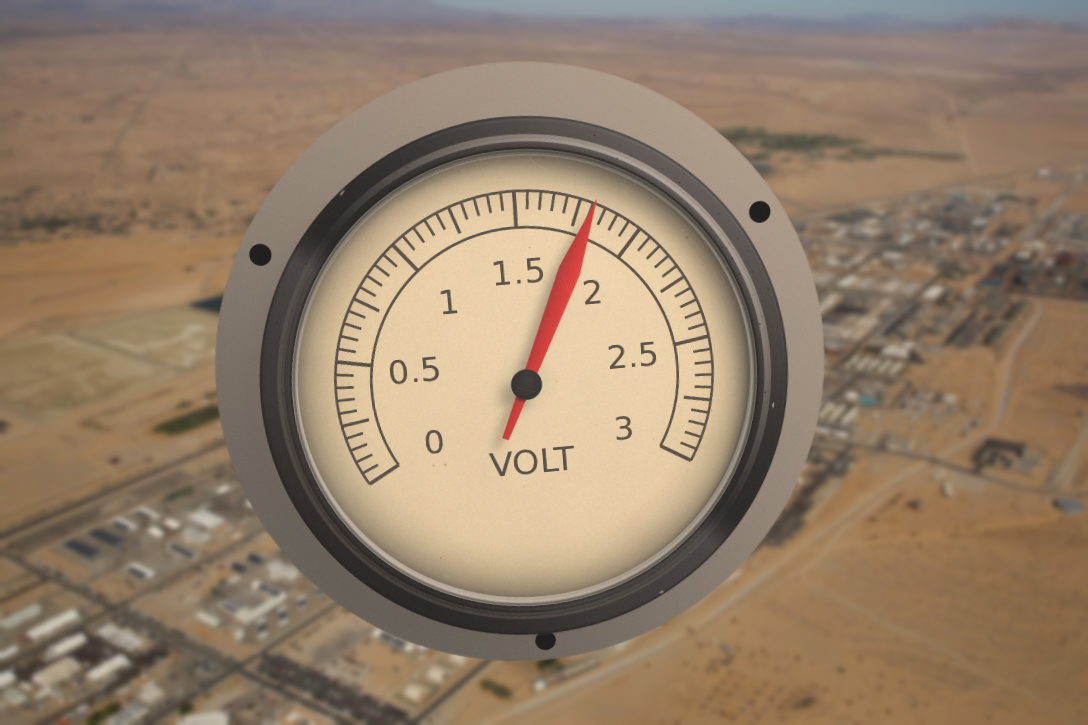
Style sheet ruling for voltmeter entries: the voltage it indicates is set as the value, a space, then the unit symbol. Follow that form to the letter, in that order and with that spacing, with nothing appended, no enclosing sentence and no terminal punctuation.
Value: 1.8 V
